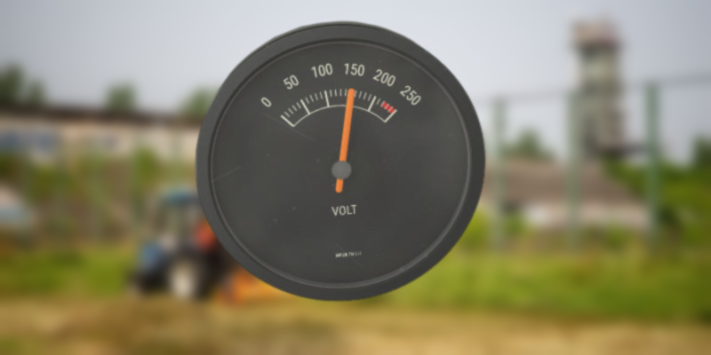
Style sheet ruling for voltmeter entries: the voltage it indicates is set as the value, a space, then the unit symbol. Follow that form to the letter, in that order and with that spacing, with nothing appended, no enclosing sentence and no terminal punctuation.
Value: 150 V
